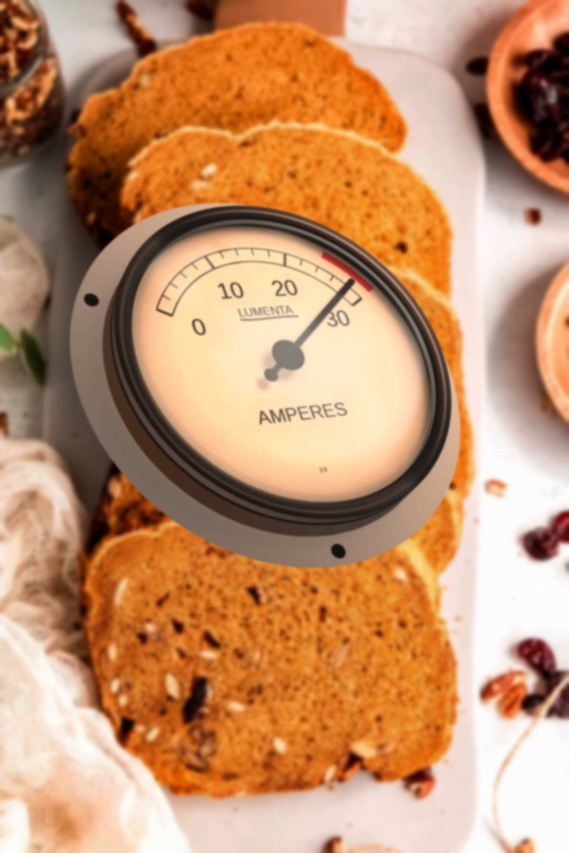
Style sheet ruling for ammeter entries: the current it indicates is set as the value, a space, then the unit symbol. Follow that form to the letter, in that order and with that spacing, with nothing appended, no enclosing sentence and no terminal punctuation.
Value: 28 A
